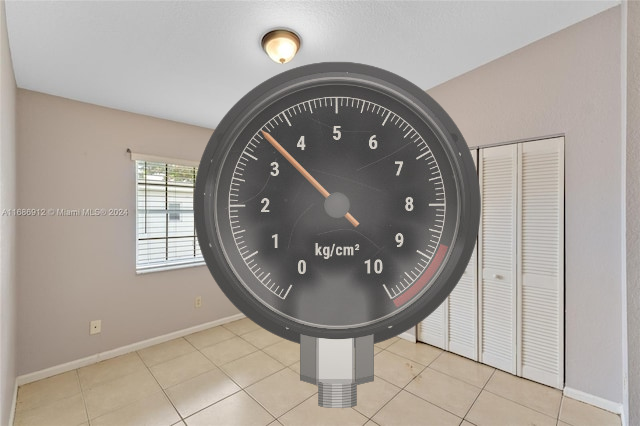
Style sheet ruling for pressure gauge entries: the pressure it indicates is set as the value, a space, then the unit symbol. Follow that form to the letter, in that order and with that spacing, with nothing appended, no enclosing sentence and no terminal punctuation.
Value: 3.5 kg/cm²
